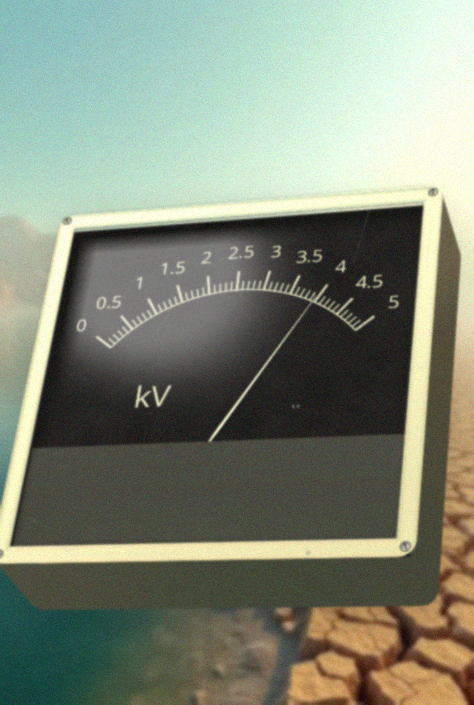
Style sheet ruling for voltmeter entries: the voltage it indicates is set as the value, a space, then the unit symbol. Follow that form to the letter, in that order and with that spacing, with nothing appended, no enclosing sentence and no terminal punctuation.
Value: 4 kV
